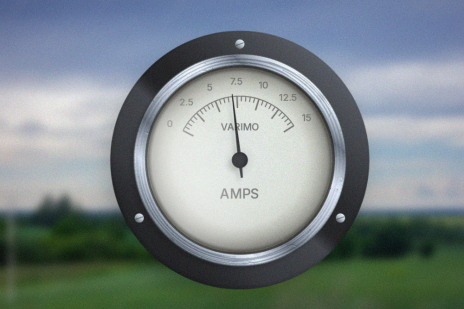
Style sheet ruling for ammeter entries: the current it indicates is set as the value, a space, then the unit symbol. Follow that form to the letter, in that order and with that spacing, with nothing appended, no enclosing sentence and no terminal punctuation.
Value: 7 A
